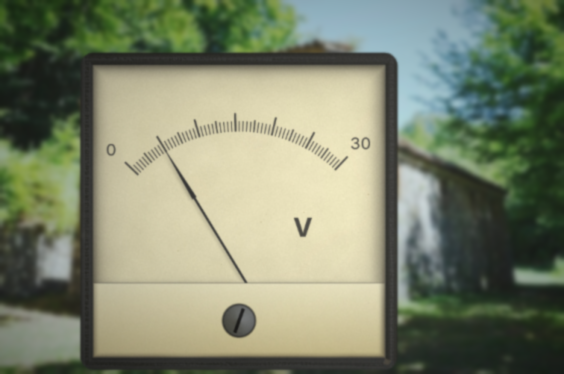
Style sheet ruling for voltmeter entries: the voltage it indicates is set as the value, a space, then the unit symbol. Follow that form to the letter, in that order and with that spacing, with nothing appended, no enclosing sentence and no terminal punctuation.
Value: 5 V
